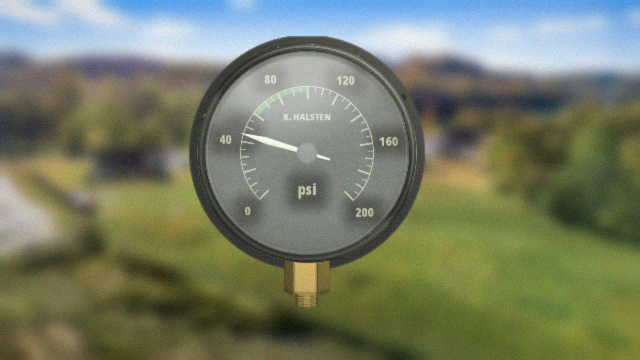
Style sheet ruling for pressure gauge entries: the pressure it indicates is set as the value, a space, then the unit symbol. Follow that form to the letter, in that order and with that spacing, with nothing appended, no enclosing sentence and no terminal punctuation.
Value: 45 psi
